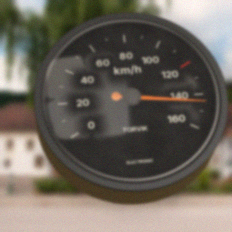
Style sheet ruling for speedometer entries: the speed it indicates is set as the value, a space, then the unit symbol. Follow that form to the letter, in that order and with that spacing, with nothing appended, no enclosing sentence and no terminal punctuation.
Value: 145 km/h
